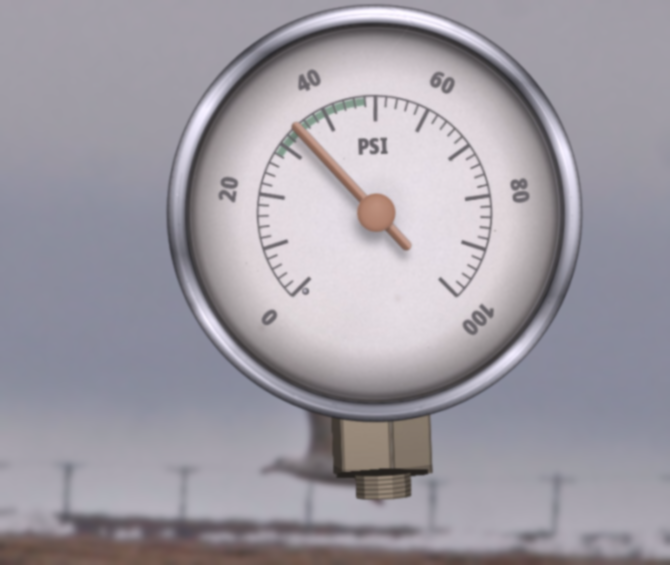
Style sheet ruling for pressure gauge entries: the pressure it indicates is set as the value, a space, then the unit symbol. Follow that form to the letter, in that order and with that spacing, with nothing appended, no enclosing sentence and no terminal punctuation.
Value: 34 psi
